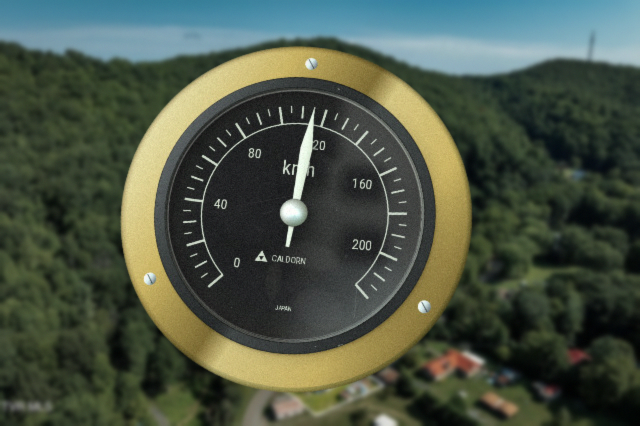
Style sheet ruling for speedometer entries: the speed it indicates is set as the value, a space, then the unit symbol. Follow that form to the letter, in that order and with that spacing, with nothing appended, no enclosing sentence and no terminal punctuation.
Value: 115 km/h
